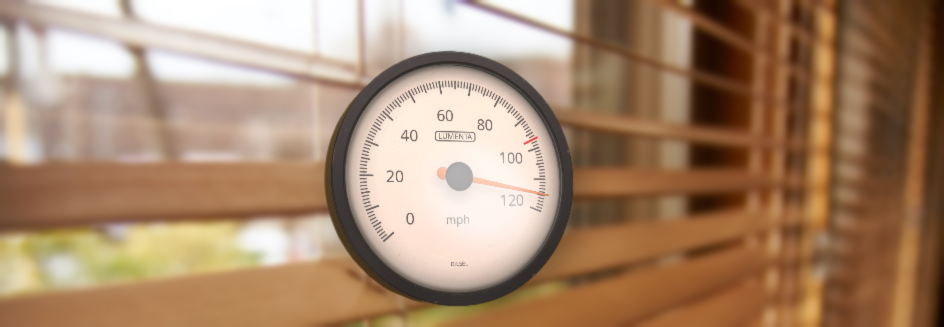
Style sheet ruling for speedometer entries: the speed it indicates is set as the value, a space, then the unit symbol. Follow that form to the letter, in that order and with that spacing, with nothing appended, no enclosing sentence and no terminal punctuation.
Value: 115 mph
